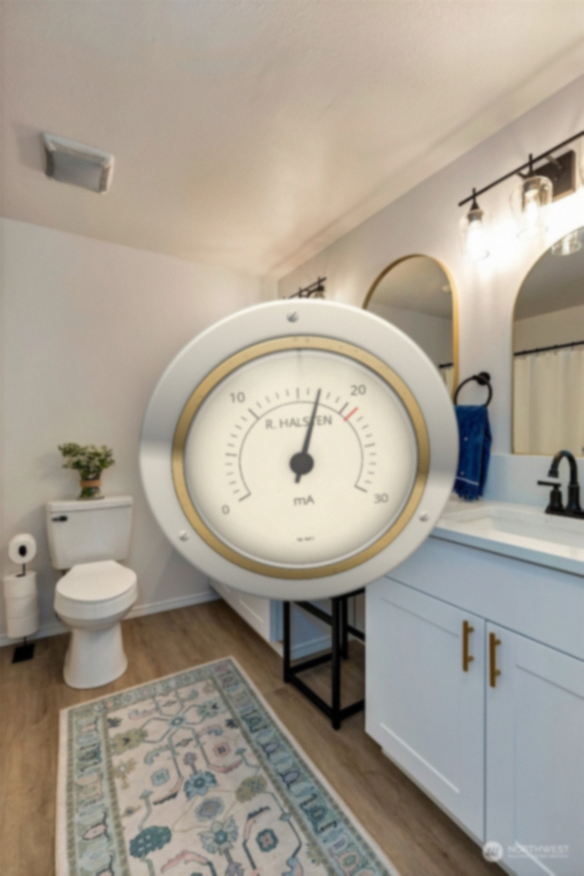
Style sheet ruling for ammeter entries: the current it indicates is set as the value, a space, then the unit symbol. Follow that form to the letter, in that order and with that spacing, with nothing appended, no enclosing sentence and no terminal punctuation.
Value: 17 mA
